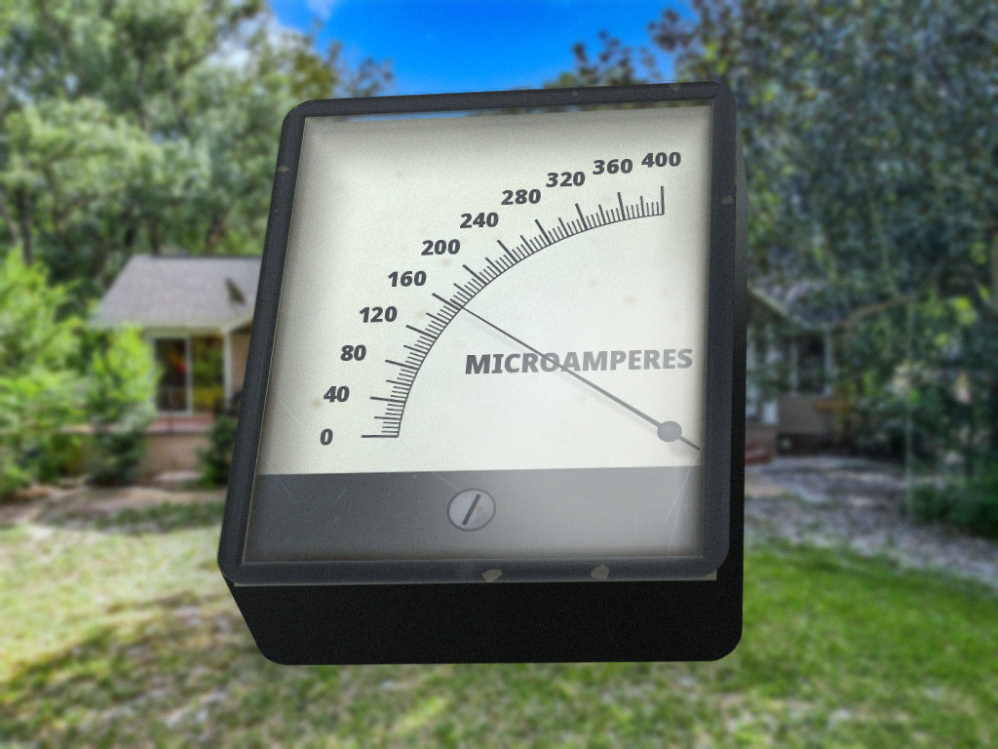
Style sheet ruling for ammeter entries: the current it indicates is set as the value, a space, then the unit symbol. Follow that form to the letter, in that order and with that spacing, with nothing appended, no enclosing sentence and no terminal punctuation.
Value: 160 µA
